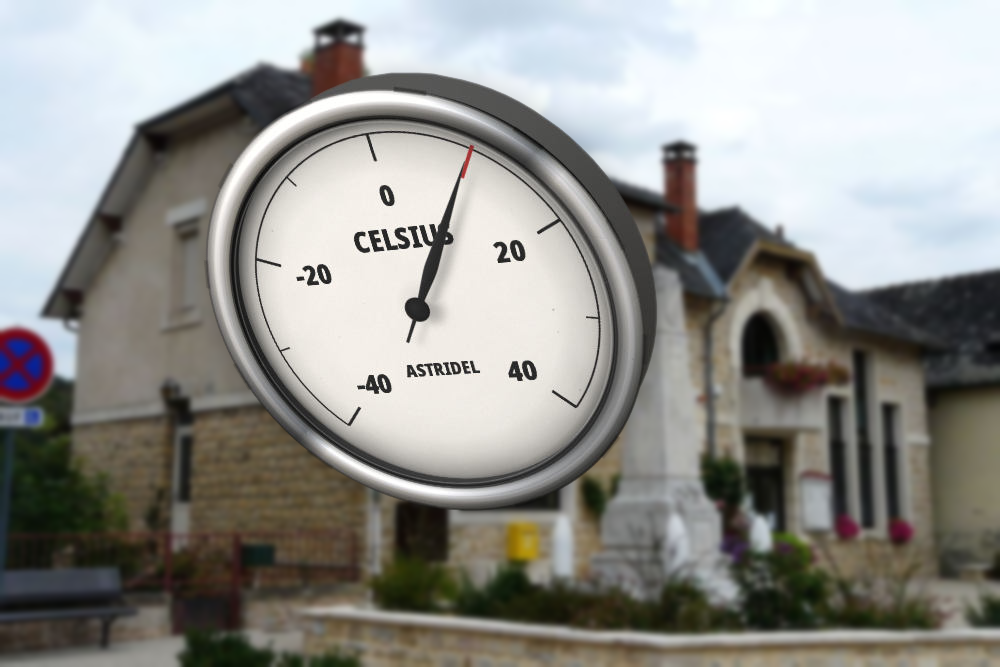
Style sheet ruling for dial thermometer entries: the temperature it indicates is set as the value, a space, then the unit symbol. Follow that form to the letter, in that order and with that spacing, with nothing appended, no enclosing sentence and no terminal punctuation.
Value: 10 °C
